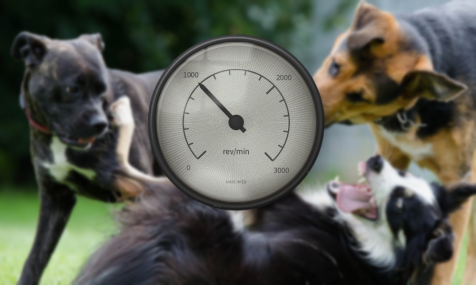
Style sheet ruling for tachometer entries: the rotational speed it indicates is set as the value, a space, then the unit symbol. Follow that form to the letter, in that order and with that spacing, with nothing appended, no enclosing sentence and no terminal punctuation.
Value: 1000 rpm
